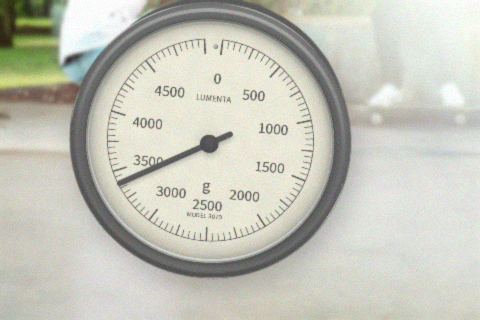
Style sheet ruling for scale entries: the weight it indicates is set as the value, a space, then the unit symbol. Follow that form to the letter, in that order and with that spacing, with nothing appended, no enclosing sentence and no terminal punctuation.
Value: 3400 g
